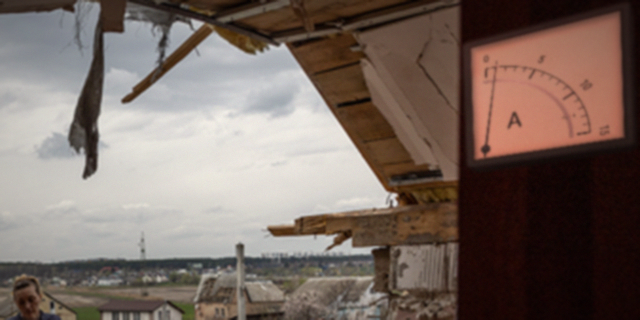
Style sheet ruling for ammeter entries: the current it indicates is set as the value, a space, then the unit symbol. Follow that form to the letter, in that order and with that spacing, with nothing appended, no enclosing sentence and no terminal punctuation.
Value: 1 A
